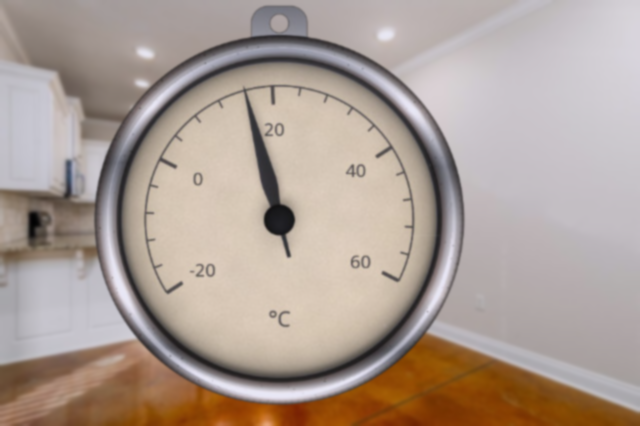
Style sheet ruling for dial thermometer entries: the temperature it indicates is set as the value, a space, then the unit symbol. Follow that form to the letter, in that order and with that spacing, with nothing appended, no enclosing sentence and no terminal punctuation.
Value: 16 °C
